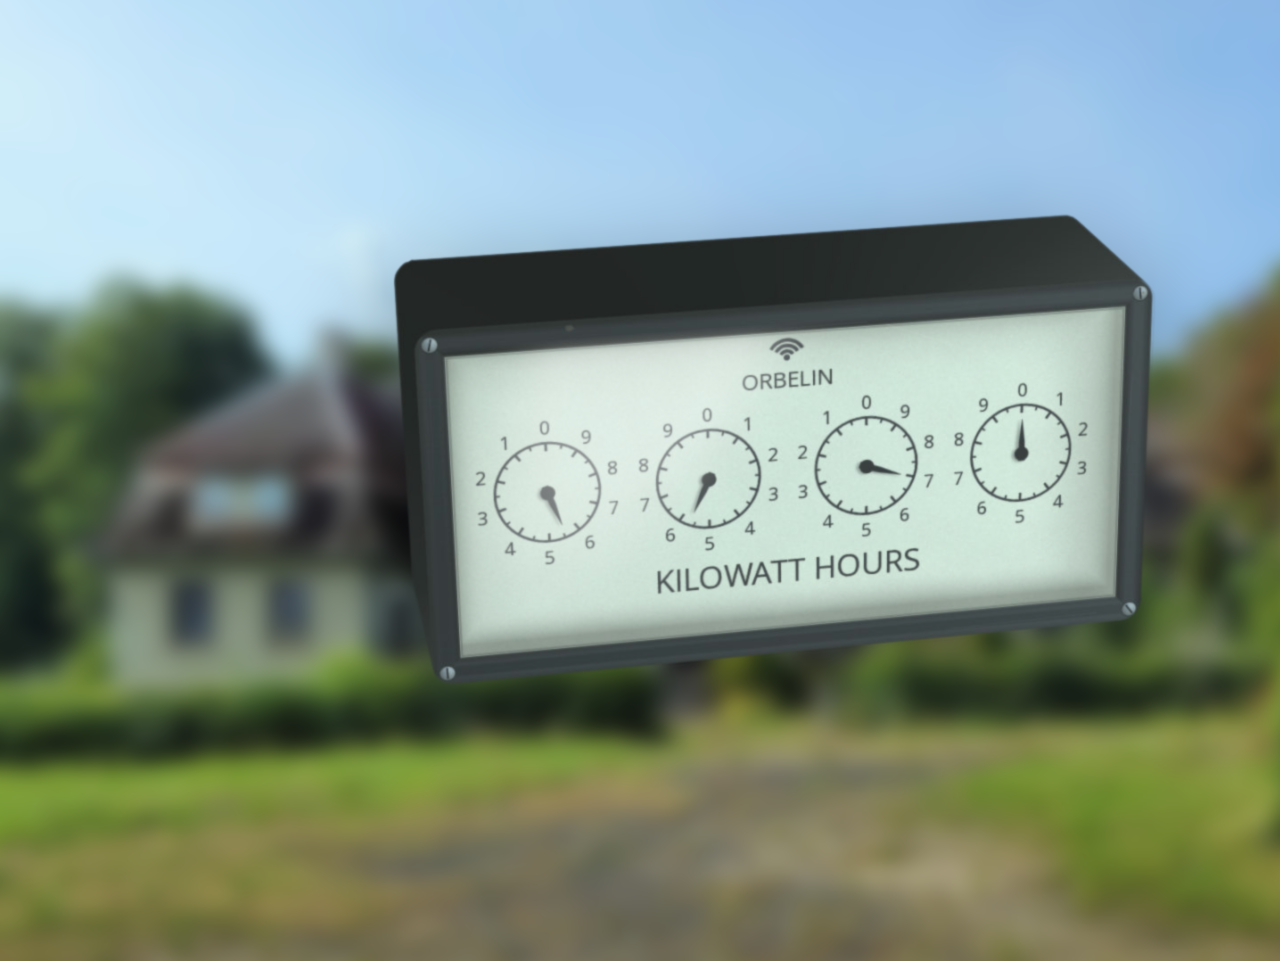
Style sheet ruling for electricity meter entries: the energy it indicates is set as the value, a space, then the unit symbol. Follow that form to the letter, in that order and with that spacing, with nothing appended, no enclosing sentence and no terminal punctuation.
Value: 5570 kWh
